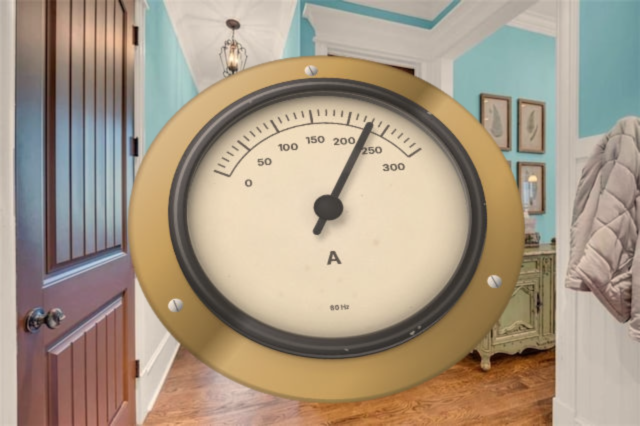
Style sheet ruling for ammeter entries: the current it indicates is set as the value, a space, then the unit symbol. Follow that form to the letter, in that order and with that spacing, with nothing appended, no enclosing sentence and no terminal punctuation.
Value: 230 A
